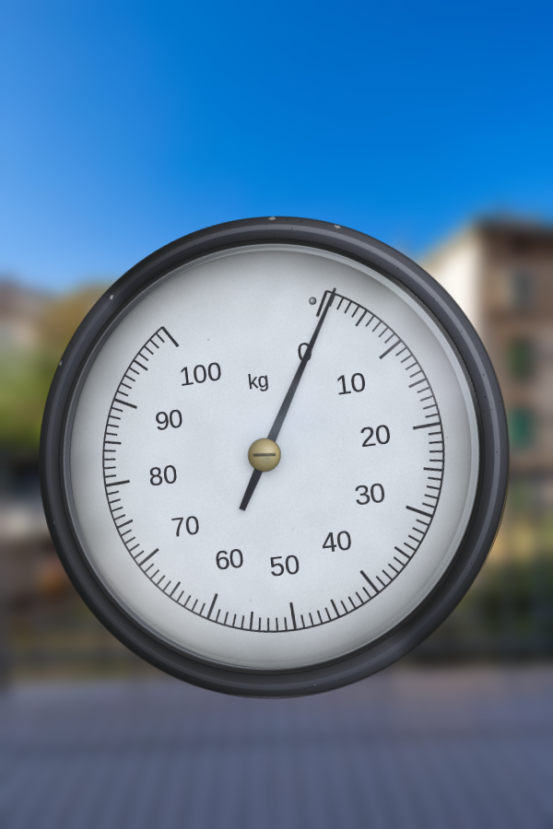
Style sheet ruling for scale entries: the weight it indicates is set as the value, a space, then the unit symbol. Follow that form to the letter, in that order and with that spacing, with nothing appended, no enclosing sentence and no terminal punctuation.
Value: 1 kg
